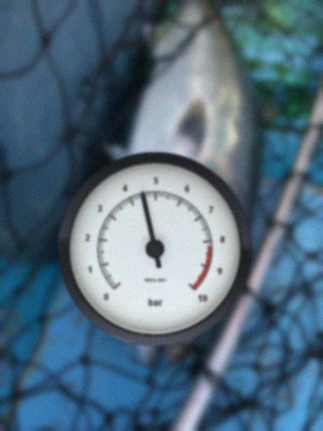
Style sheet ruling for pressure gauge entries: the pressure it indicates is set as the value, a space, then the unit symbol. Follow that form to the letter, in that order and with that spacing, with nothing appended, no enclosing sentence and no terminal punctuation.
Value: 4.5 bar
